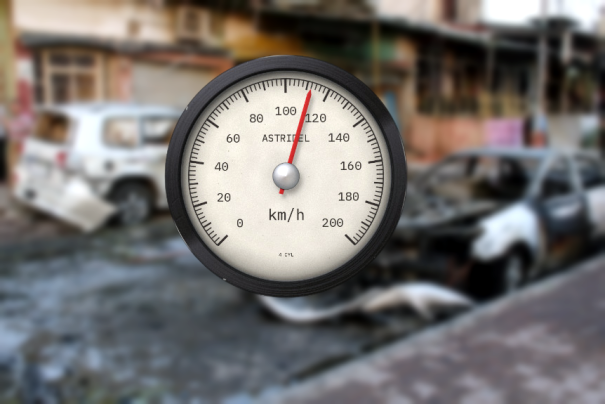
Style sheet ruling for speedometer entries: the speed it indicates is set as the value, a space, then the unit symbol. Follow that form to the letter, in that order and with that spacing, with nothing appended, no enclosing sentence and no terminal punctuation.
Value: 112 km/h
